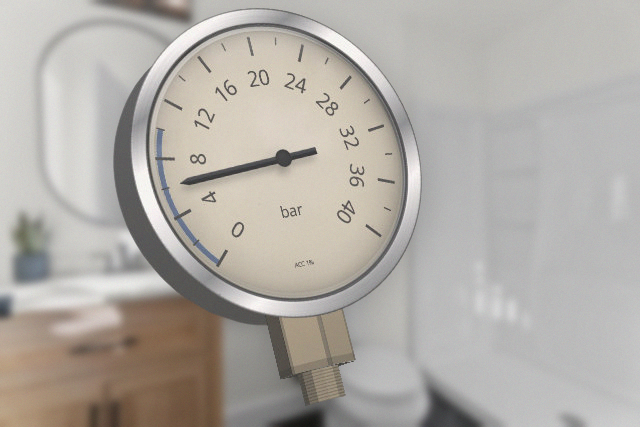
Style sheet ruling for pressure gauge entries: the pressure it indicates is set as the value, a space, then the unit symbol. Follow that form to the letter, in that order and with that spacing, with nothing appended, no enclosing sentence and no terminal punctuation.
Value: 6 bar
